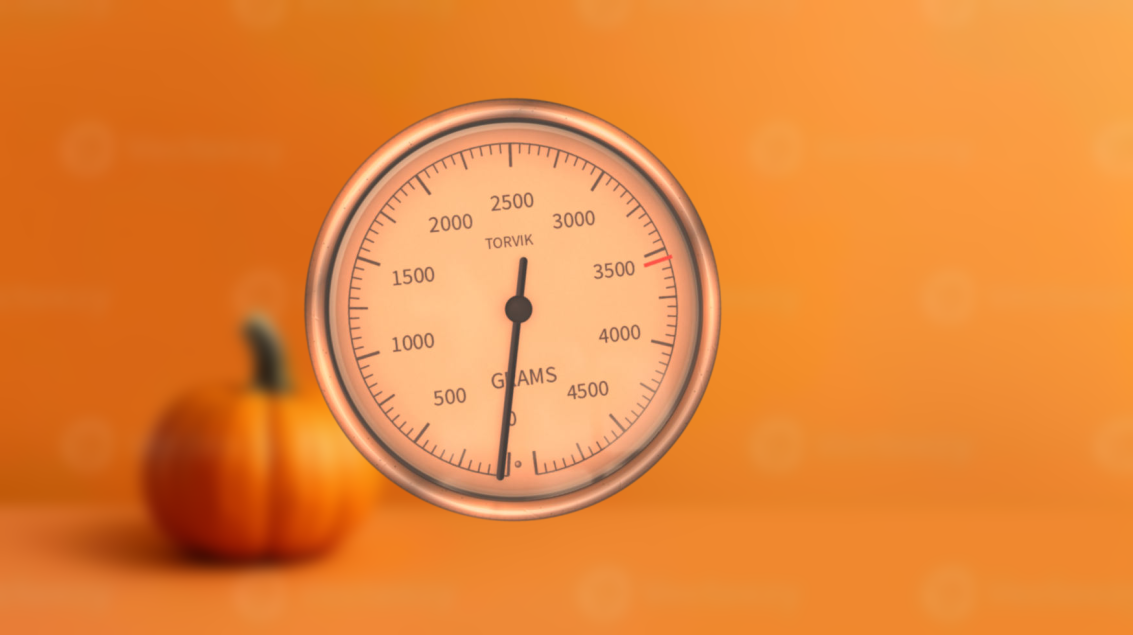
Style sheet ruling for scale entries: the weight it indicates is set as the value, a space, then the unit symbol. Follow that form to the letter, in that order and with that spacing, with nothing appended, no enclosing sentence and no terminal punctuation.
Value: 50 g
